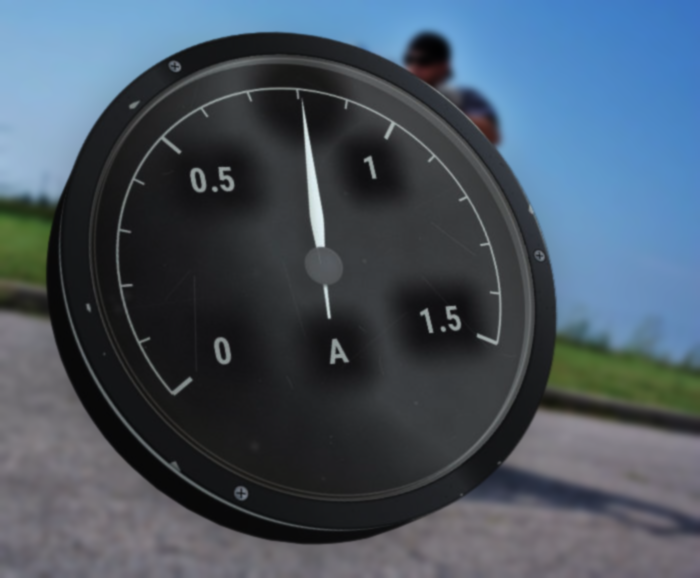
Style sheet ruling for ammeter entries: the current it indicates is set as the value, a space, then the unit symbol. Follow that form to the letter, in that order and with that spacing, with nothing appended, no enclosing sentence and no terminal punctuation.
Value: 0.8 A
